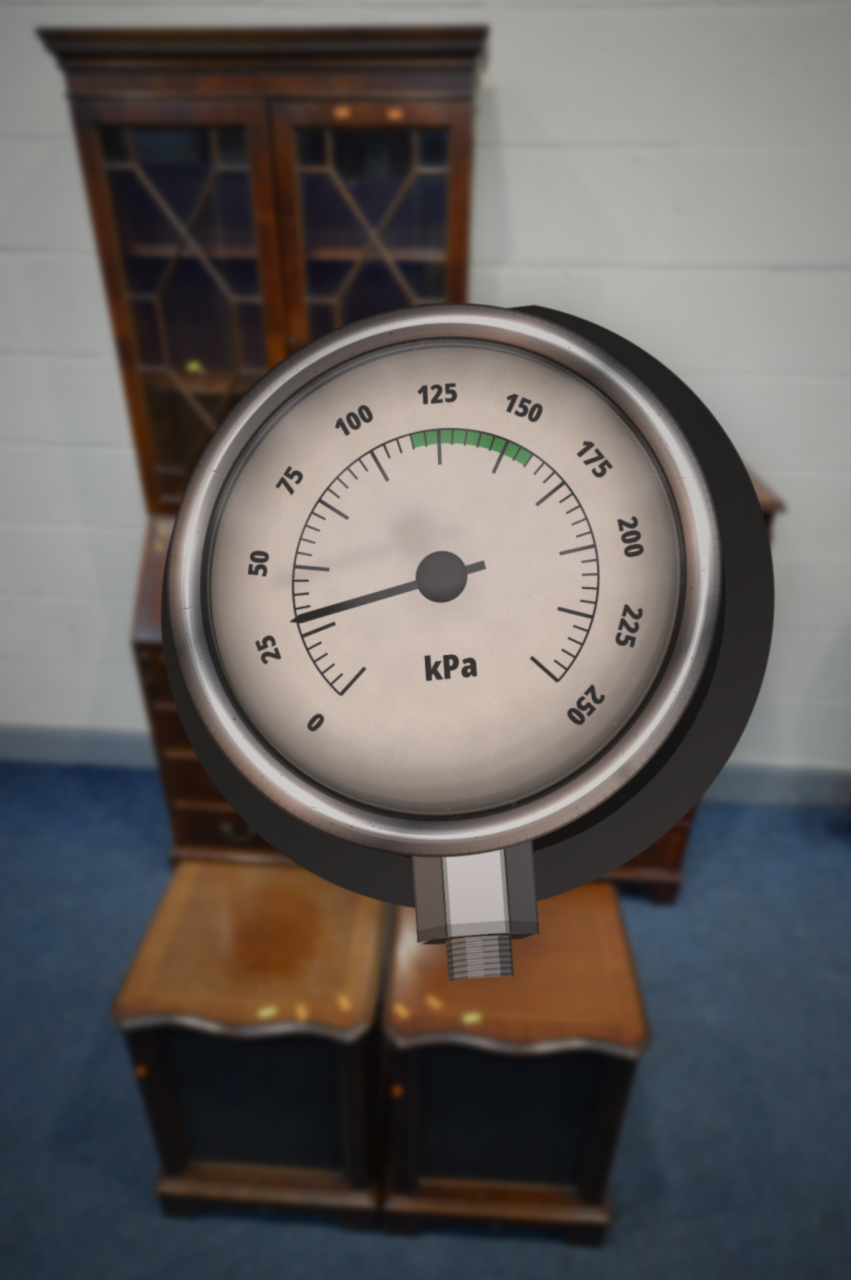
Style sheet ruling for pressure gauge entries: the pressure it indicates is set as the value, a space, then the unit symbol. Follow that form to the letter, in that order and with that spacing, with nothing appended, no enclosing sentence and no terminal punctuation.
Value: 30 kPa
